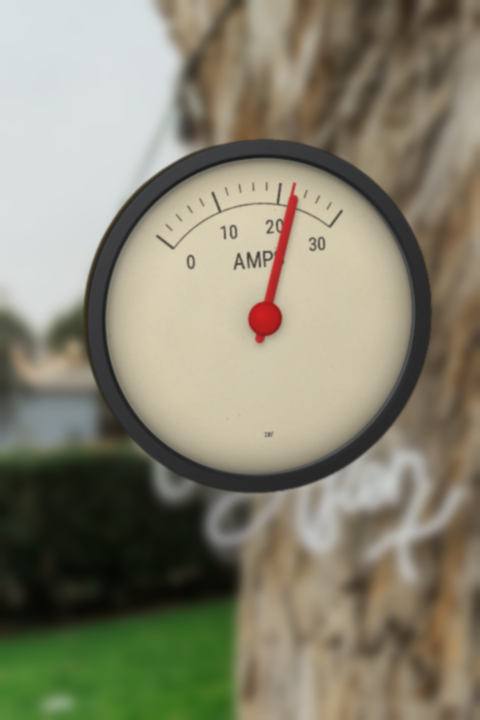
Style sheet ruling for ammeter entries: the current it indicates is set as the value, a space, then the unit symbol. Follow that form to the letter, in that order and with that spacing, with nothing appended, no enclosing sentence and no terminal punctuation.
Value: 22 A
